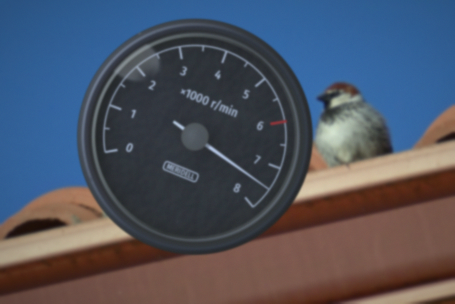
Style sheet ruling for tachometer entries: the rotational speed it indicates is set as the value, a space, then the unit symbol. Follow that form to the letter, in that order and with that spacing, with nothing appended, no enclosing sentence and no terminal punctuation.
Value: 7500 rpm
